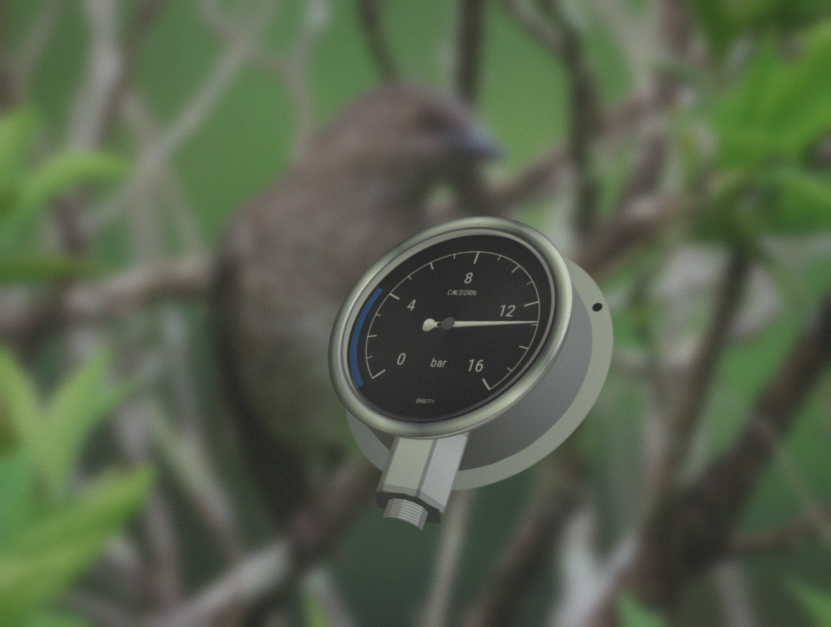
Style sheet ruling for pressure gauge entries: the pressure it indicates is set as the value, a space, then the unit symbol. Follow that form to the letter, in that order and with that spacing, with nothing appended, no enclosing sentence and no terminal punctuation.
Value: 13 bar
